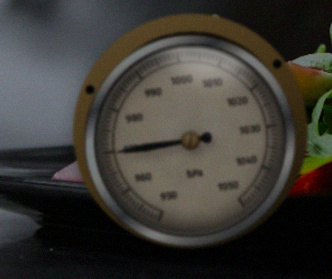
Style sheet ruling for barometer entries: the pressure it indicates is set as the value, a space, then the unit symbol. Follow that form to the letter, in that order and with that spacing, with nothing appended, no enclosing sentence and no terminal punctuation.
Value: 970 hPa
